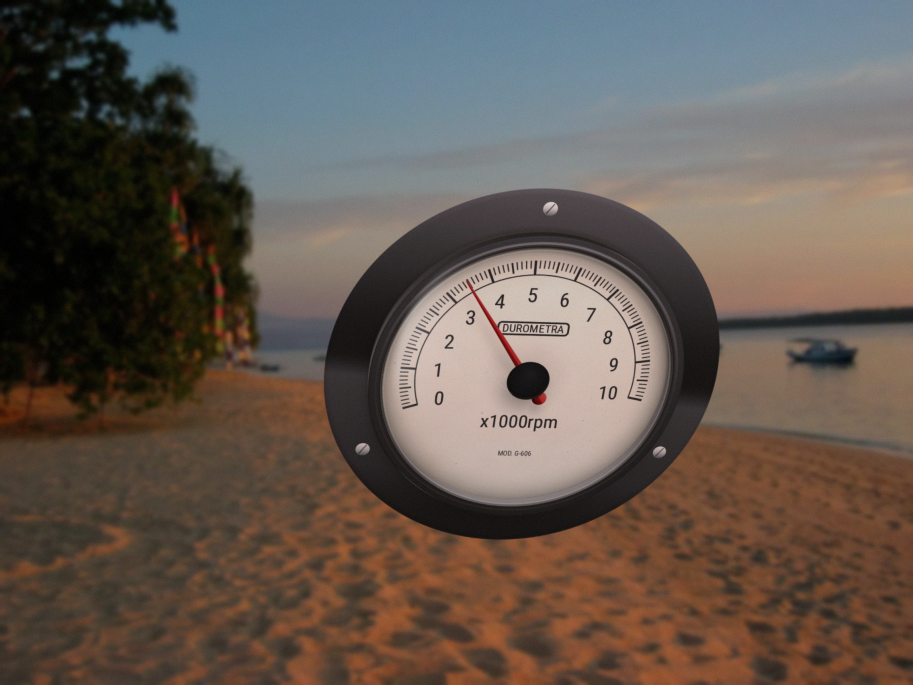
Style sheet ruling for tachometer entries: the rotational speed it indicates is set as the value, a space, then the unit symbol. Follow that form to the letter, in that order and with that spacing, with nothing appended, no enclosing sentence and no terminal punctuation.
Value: 3500 rpm
